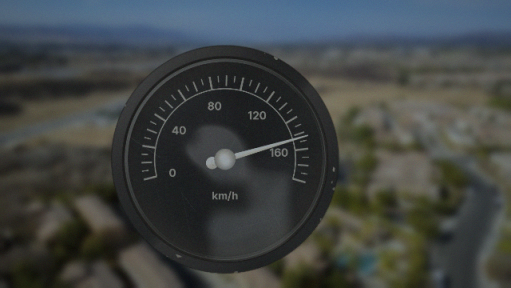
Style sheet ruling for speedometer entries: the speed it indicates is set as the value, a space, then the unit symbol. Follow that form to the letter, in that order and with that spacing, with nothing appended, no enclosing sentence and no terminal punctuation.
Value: 152.5 km/h
